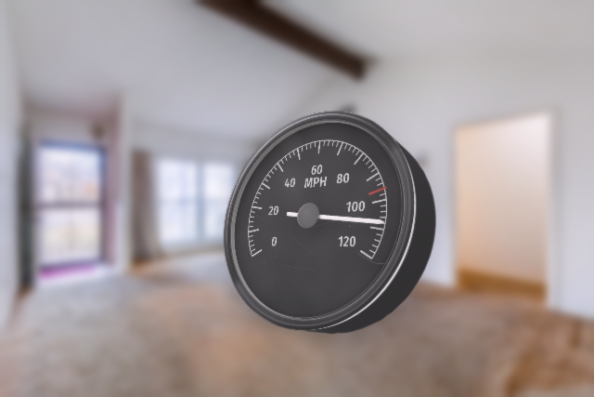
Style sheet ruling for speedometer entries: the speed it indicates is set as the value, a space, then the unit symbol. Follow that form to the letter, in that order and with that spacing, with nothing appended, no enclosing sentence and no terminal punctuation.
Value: 108 mph
